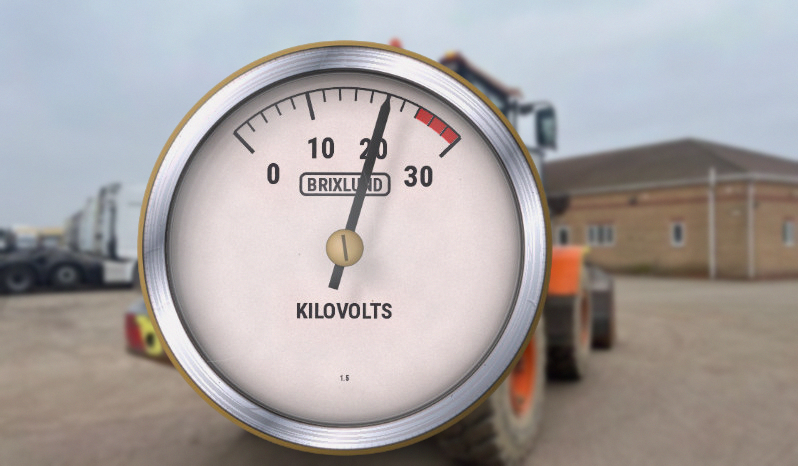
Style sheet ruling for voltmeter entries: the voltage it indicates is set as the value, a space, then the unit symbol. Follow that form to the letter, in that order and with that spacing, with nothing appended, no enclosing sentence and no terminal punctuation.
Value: 20 kV
